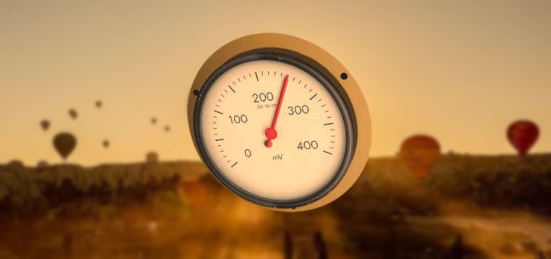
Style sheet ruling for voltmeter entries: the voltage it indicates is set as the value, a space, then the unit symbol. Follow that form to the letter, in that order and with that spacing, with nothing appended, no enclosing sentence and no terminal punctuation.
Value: 250 mV
